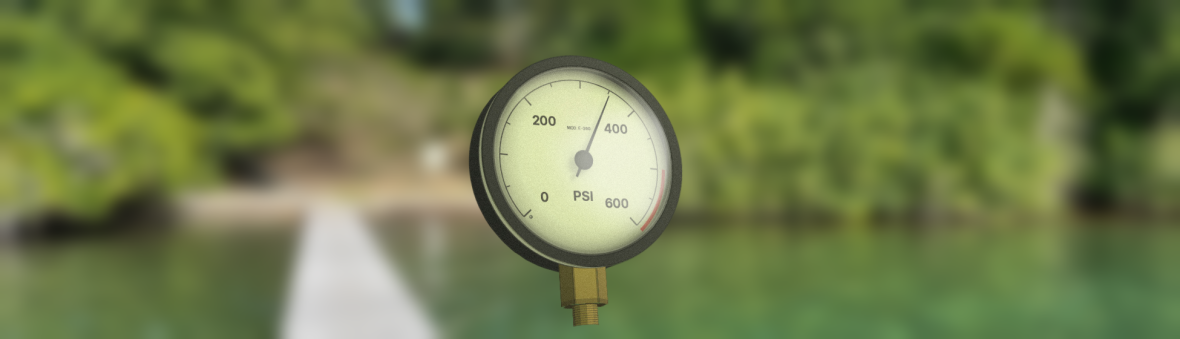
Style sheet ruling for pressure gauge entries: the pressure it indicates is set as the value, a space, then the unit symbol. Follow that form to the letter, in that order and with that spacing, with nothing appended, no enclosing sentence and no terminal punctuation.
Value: 350 psi
